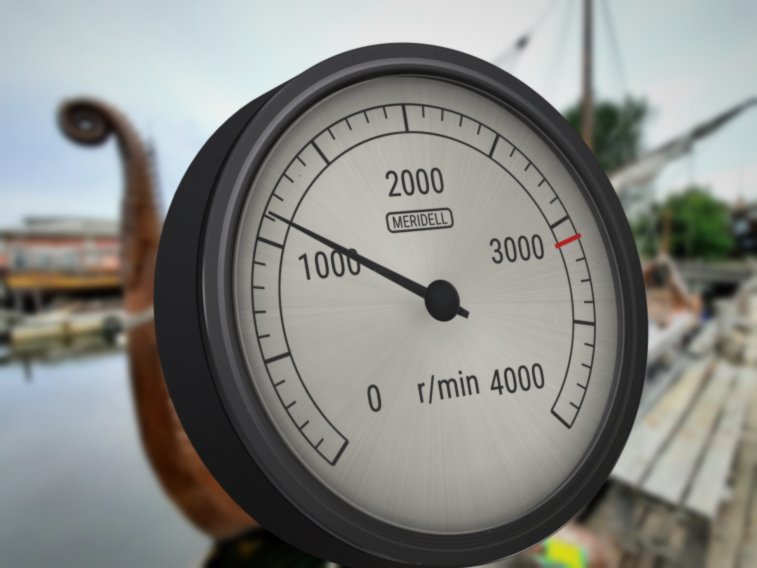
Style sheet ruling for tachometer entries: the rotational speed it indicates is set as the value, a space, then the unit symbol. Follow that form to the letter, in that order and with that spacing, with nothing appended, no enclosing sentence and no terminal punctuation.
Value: 1100 rpm
